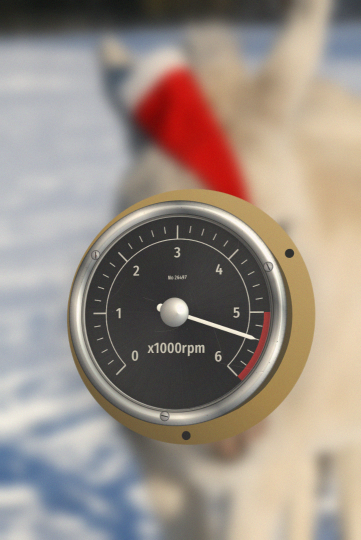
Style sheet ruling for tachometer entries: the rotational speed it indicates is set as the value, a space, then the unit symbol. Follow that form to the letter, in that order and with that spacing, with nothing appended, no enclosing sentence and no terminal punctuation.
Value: 5400 rpm
